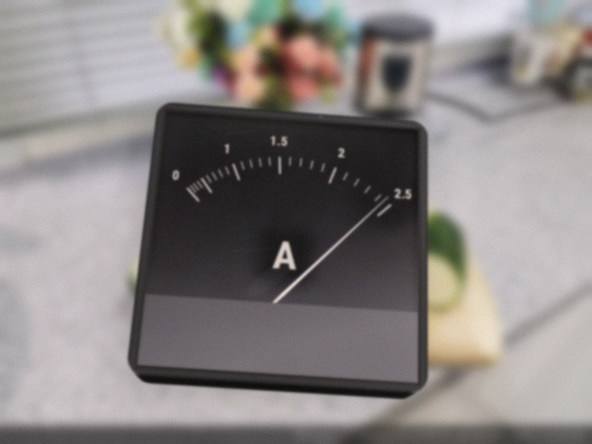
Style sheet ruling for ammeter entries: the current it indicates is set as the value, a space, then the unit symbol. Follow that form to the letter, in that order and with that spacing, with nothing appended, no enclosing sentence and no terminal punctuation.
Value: 2.45 A
